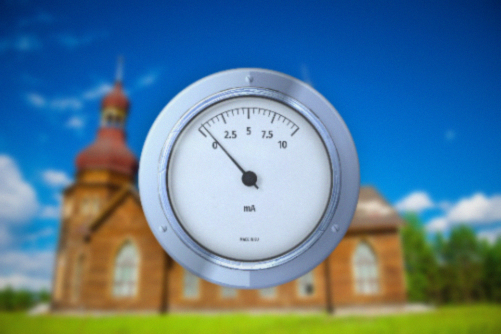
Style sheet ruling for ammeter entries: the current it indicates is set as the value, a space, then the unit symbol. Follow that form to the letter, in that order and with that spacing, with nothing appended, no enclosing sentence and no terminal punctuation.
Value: 0.5 mA
